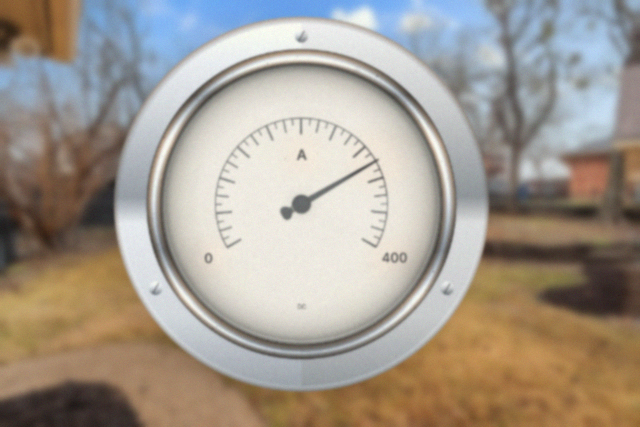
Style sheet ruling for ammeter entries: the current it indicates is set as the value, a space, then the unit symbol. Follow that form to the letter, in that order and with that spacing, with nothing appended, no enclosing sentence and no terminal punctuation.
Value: 300 A
